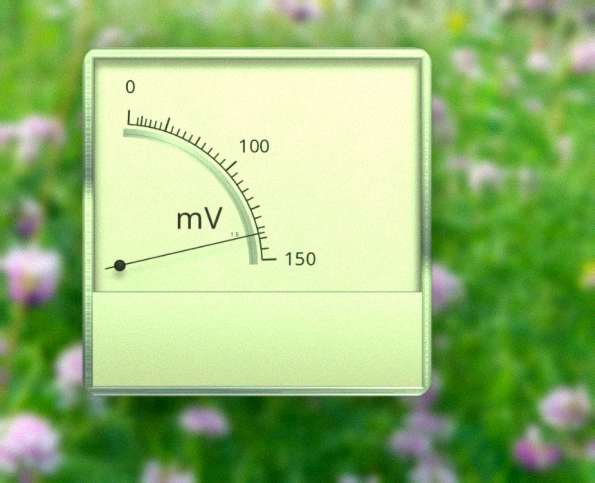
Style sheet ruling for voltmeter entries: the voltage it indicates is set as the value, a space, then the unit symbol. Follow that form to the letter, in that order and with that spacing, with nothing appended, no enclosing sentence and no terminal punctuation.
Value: 137.5 mV
